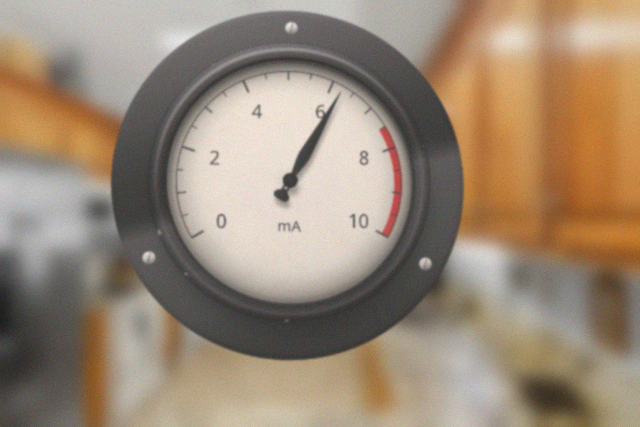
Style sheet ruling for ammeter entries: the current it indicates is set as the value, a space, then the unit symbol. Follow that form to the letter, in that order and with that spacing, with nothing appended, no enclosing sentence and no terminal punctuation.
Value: 6.25 mA
